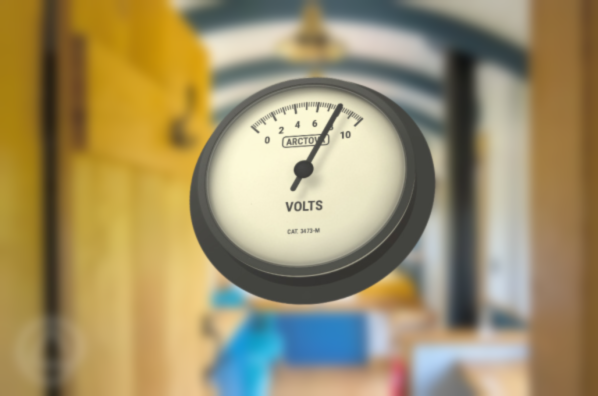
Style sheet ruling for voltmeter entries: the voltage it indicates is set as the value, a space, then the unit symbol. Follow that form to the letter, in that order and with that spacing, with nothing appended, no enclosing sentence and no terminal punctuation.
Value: 8 V
